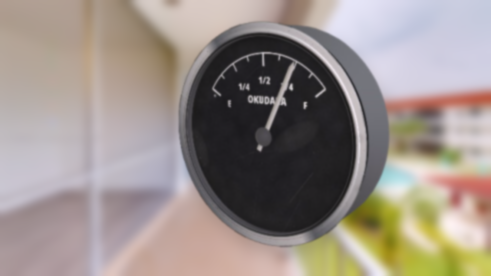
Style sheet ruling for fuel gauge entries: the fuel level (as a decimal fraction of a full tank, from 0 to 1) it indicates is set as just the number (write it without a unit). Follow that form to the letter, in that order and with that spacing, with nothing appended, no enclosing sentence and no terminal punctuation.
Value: 0.75
